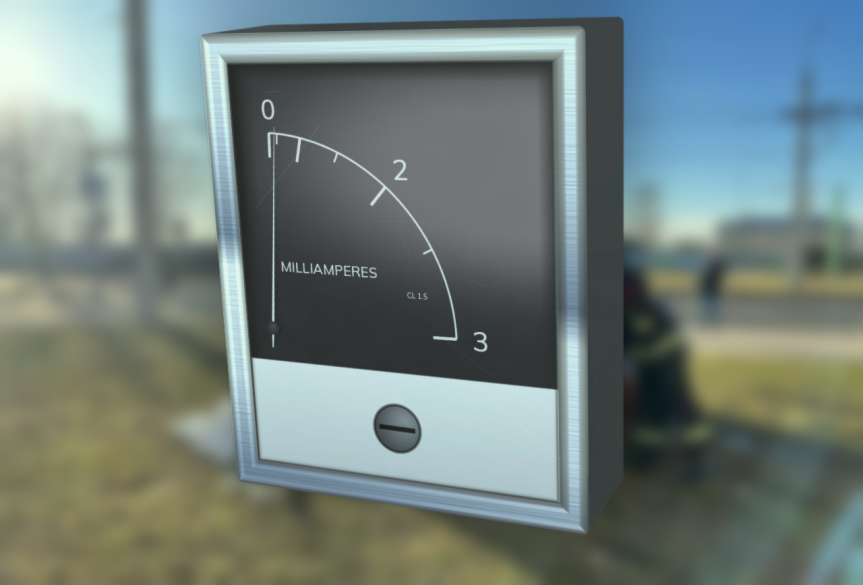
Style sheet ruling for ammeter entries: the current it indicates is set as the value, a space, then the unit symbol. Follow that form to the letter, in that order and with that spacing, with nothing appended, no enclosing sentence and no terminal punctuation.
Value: 0.5 mA
